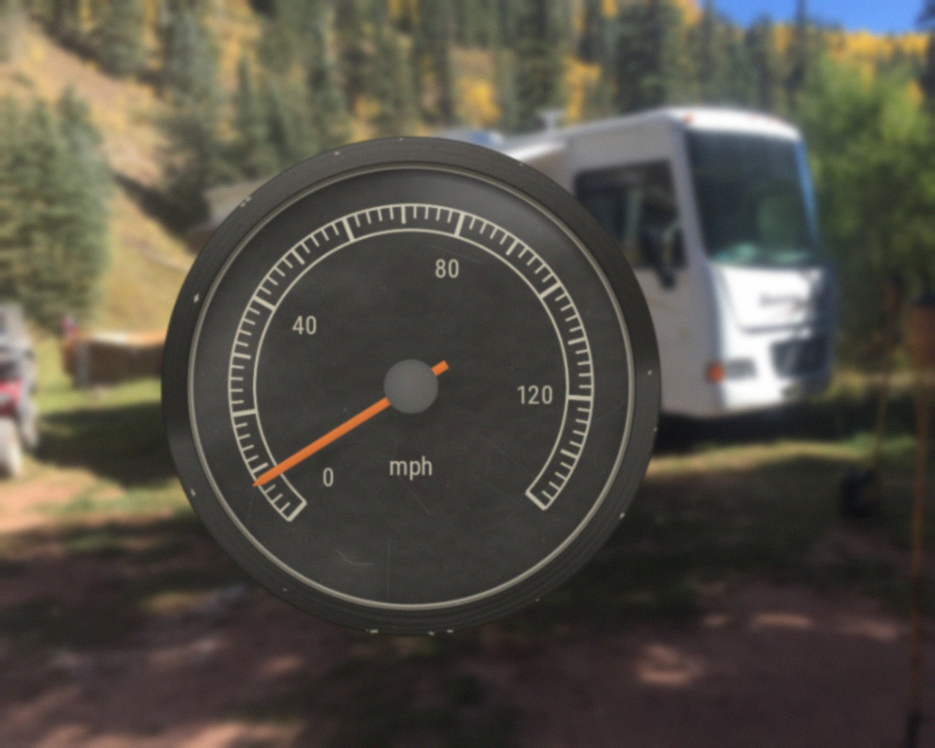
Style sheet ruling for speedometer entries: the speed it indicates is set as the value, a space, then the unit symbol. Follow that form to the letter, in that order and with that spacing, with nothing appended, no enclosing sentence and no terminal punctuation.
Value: 8 mph
